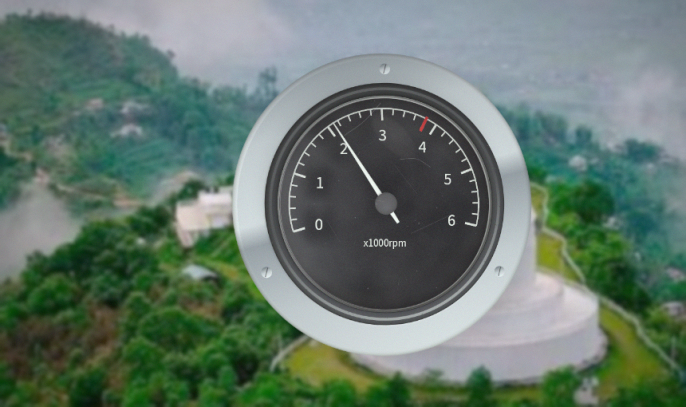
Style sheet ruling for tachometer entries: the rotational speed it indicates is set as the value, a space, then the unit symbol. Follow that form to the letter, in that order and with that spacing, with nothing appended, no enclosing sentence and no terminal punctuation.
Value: 2100 rpm
